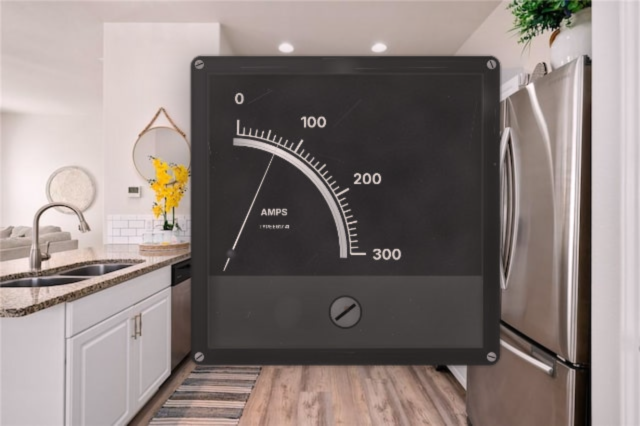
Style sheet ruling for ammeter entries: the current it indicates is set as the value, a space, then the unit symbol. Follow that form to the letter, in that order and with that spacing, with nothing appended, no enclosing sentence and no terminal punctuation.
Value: 70 A
